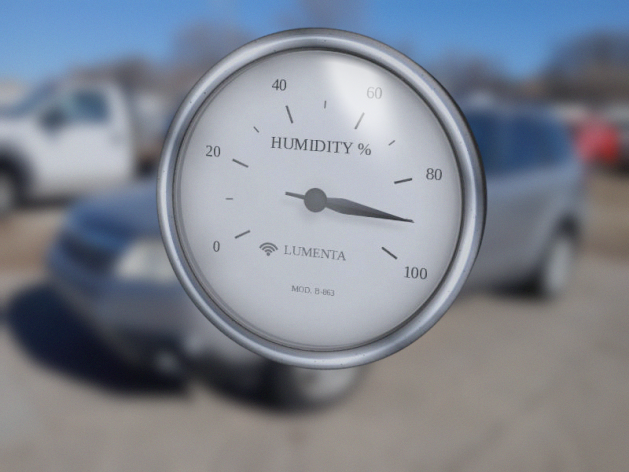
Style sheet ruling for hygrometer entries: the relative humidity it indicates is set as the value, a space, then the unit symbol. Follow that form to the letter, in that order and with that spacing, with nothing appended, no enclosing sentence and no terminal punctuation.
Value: 90 %
